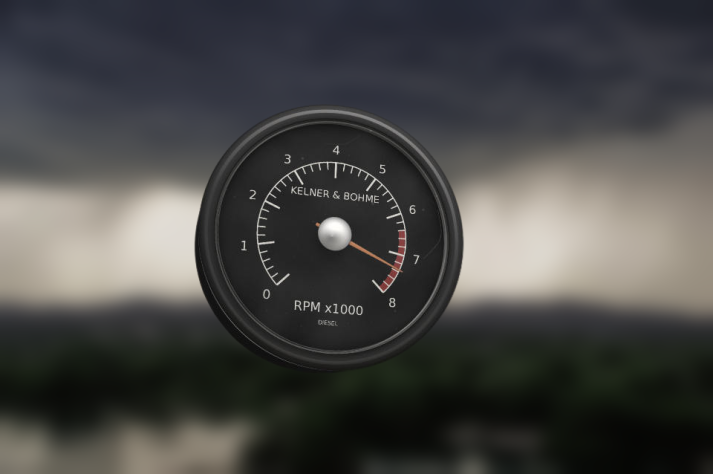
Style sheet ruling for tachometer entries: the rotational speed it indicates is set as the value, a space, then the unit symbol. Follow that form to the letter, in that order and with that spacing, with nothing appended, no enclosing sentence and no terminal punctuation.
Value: 7400 rpm
